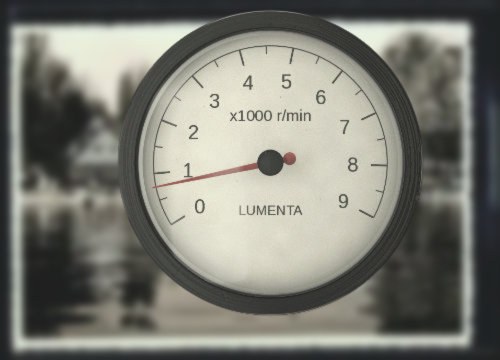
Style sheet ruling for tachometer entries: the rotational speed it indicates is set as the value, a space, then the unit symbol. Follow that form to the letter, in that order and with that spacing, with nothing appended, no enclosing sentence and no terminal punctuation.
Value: 750 rpm
